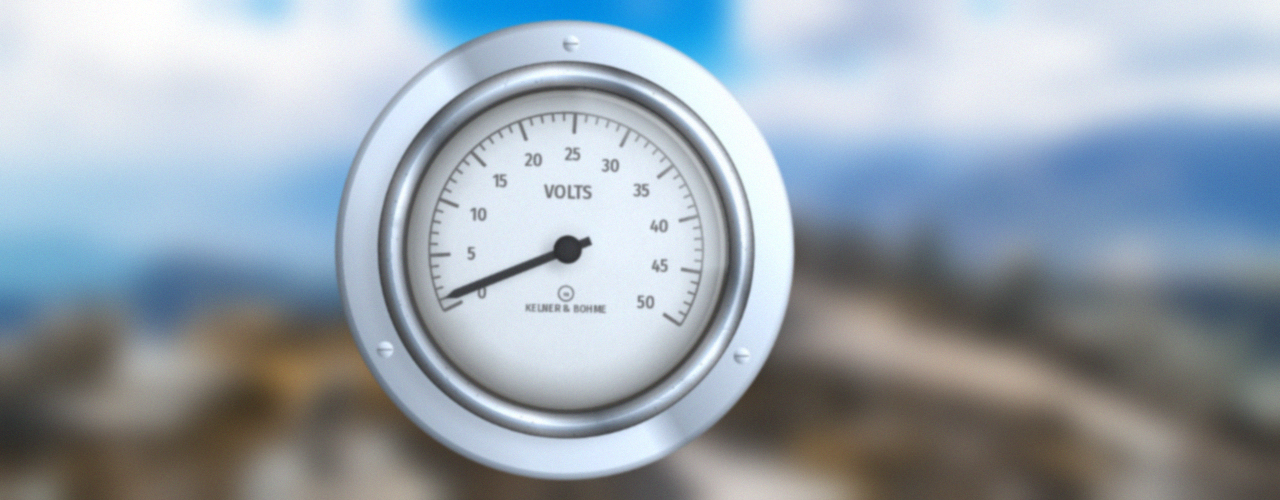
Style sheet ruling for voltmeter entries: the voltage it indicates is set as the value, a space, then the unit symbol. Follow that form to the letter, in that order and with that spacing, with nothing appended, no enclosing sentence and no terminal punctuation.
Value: 1 V
